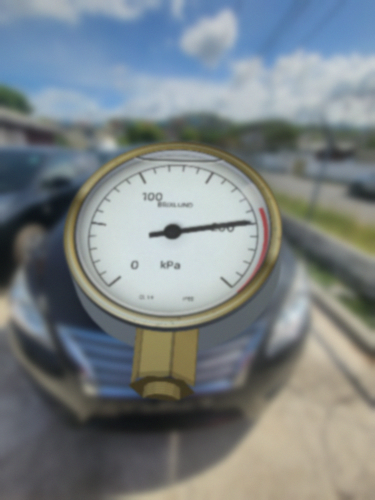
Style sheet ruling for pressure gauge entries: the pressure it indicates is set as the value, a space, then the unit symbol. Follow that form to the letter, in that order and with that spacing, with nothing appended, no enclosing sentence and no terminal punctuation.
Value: 200 kPa
